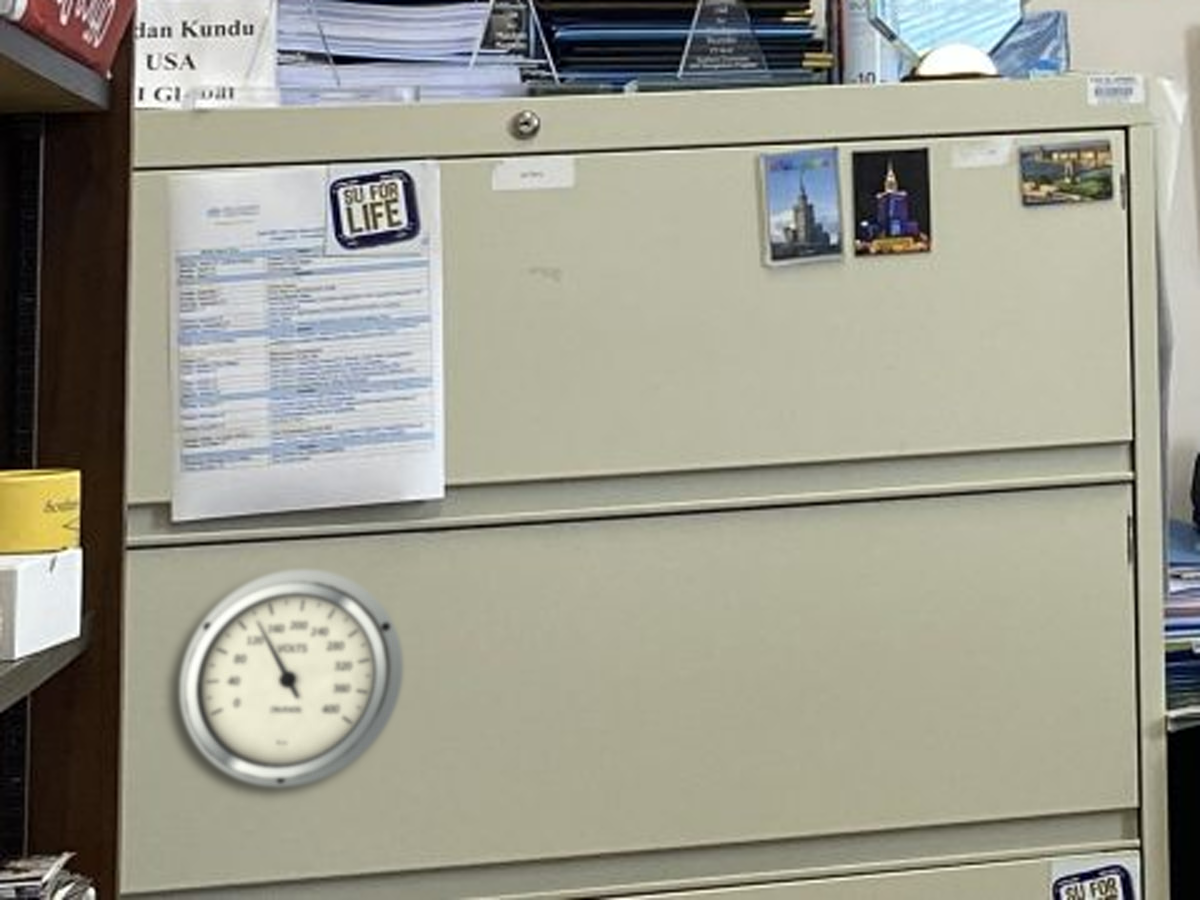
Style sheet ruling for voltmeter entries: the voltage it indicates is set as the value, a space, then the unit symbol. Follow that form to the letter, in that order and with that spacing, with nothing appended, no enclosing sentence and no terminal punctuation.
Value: 140 V
